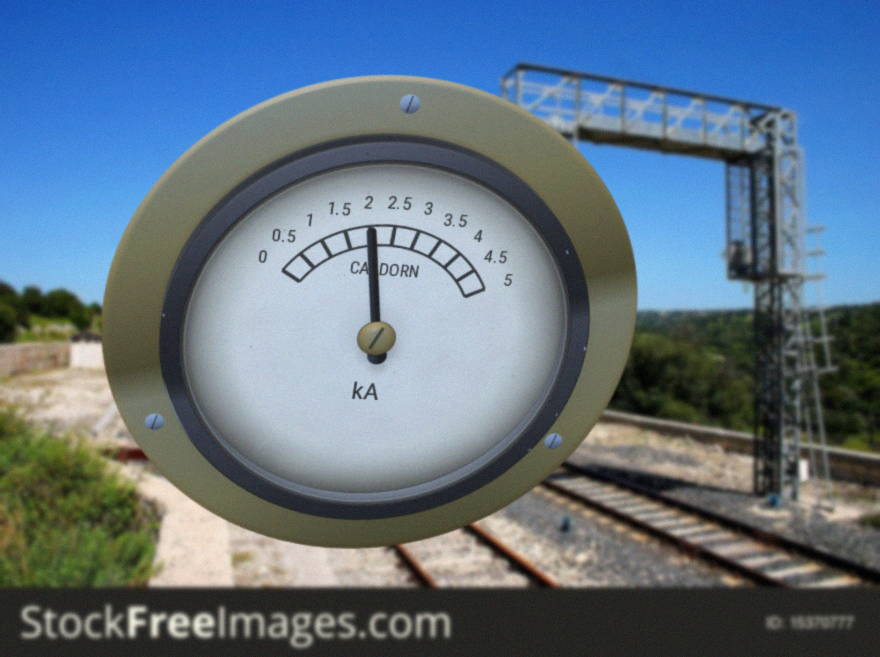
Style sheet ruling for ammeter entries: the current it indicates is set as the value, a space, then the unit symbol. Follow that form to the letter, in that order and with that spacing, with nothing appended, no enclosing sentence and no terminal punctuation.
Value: 2 kA
